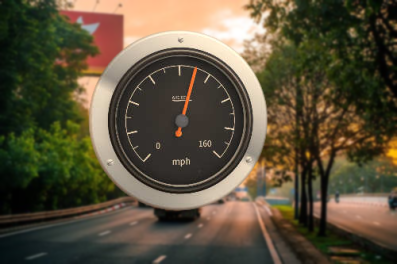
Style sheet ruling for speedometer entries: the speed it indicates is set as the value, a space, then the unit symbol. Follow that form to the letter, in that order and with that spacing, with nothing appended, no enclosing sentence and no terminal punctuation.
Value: 90 mph
